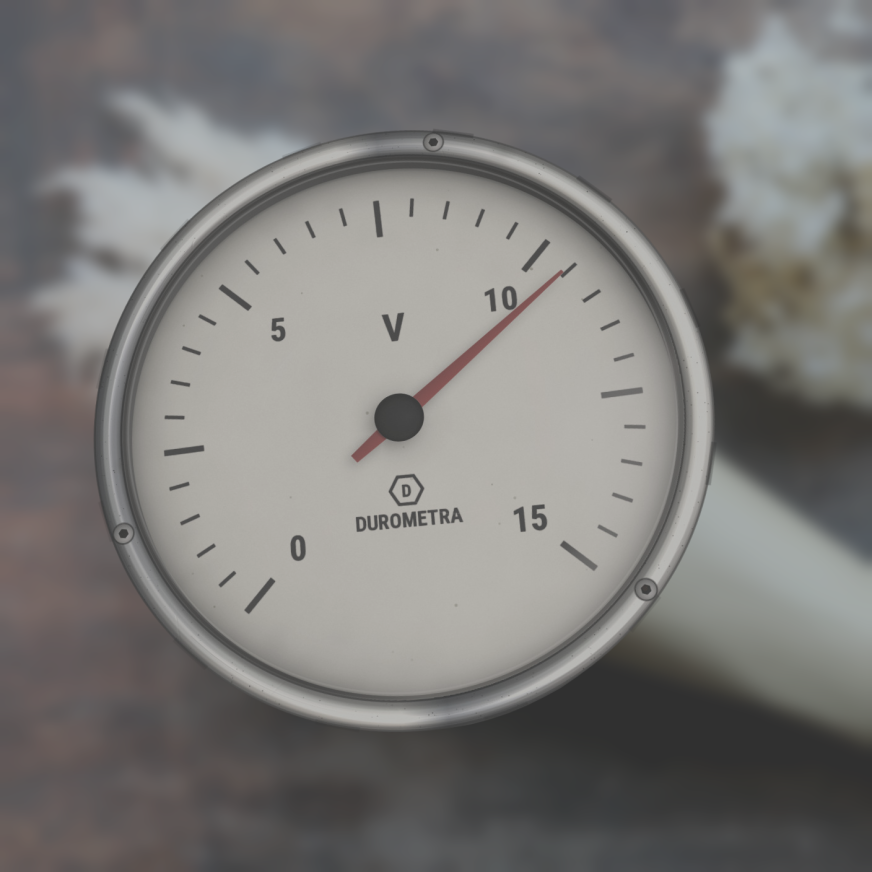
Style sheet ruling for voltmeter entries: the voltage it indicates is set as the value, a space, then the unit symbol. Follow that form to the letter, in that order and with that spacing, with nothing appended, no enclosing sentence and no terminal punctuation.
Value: 10.5 V
